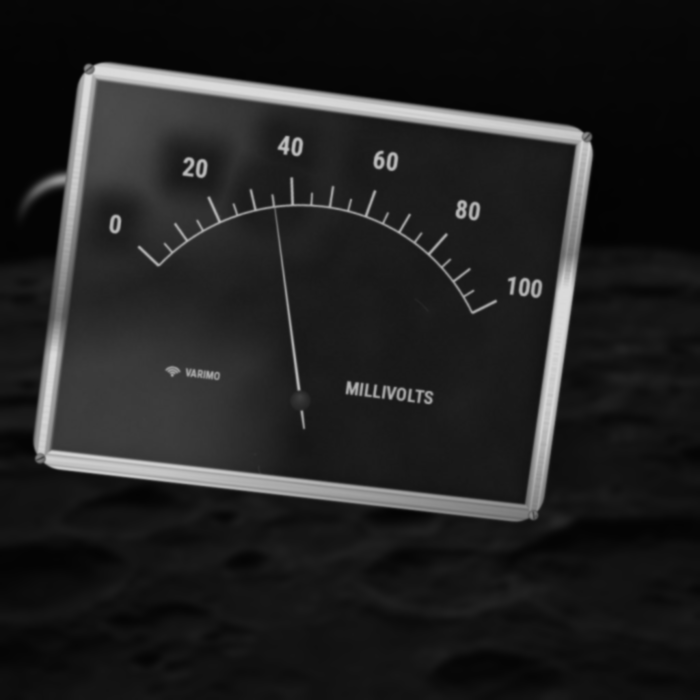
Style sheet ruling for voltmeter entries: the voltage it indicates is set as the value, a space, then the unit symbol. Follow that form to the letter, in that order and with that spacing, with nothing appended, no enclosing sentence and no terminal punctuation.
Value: 35 mV
